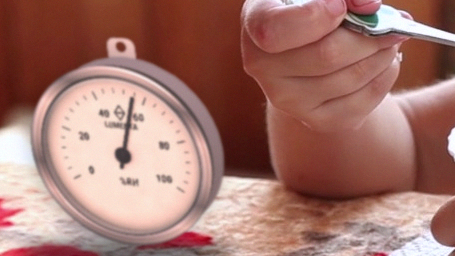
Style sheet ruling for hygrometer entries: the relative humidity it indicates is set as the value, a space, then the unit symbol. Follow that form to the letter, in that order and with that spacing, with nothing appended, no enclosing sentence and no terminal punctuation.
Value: 56 %
